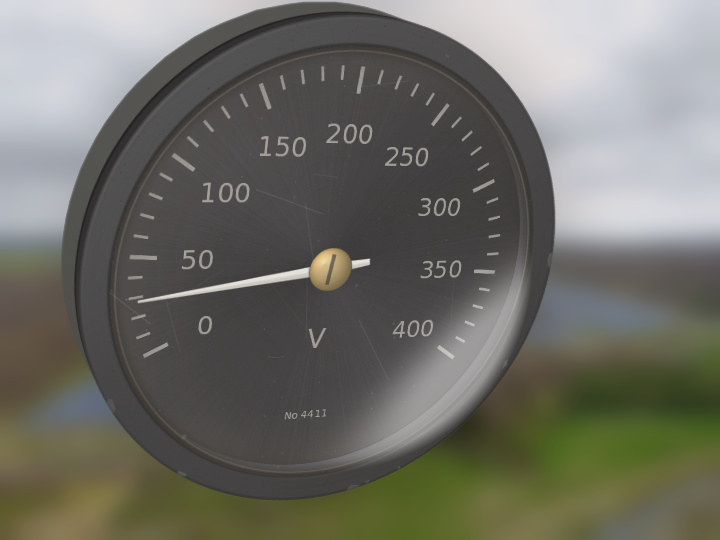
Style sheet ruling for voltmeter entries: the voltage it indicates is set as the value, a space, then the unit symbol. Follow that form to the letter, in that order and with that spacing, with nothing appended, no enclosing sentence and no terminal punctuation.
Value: 30 V
